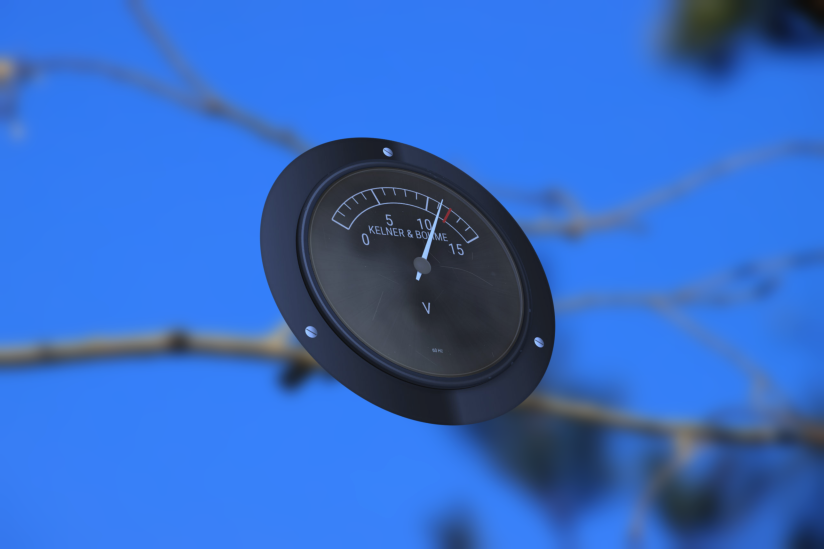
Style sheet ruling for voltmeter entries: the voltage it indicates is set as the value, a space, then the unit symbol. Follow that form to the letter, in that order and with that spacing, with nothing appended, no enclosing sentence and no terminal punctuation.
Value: 11 V
